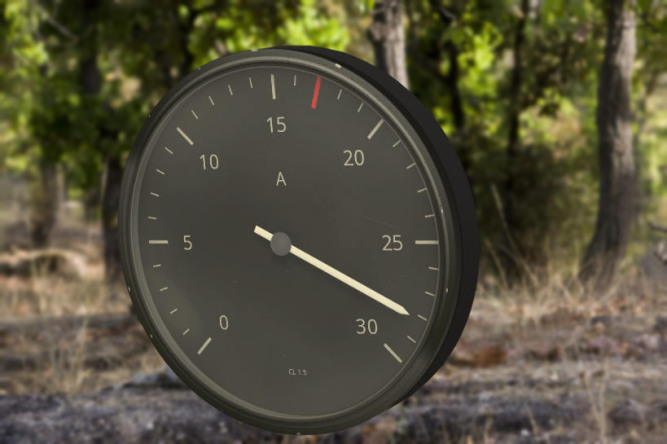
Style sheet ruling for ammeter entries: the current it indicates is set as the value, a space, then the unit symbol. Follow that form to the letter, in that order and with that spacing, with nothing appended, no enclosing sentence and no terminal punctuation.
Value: 28 A
